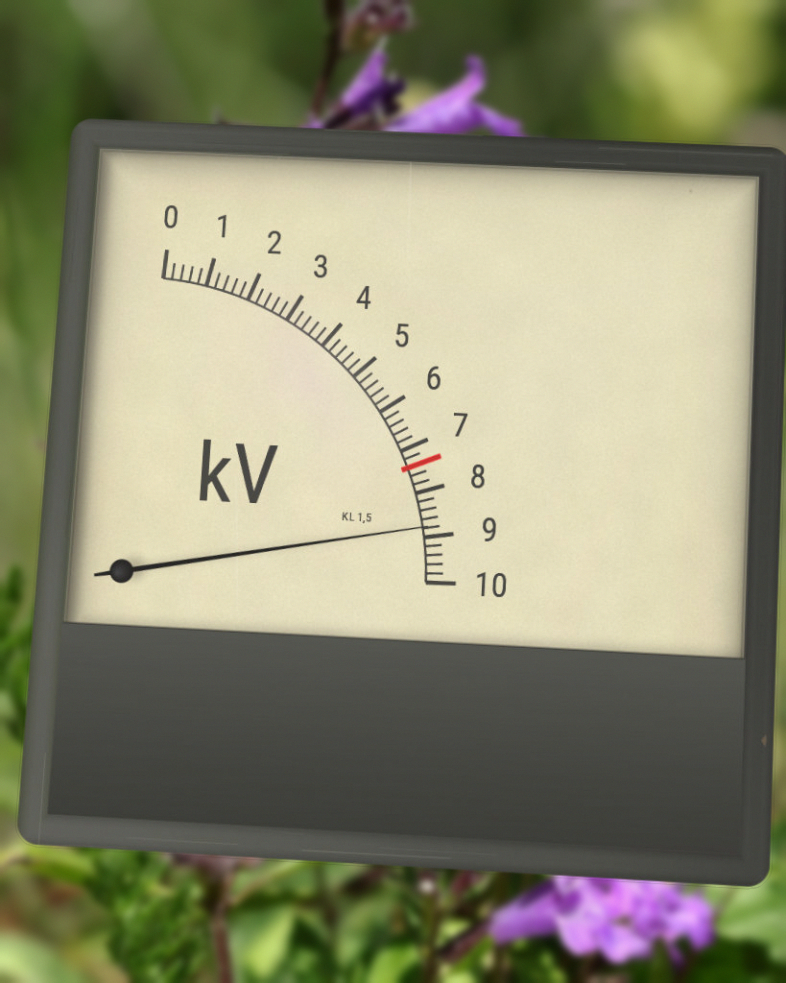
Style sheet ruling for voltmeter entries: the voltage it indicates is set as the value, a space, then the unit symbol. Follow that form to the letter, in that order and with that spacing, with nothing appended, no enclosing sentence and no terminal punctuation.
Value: 8.8 kV
